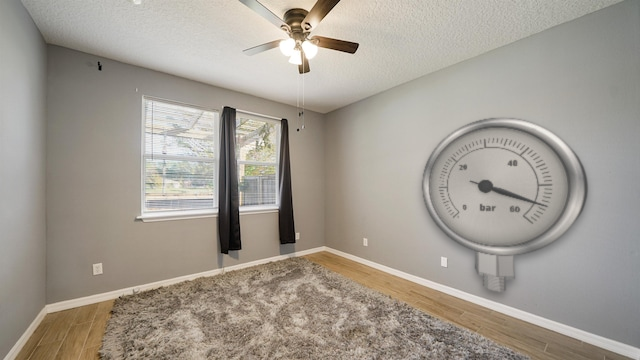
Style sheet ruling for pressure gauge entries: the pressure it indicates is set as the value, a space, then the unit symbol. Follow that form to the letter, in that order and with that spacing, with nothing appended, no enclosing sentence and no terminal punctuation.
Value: 55 bar
